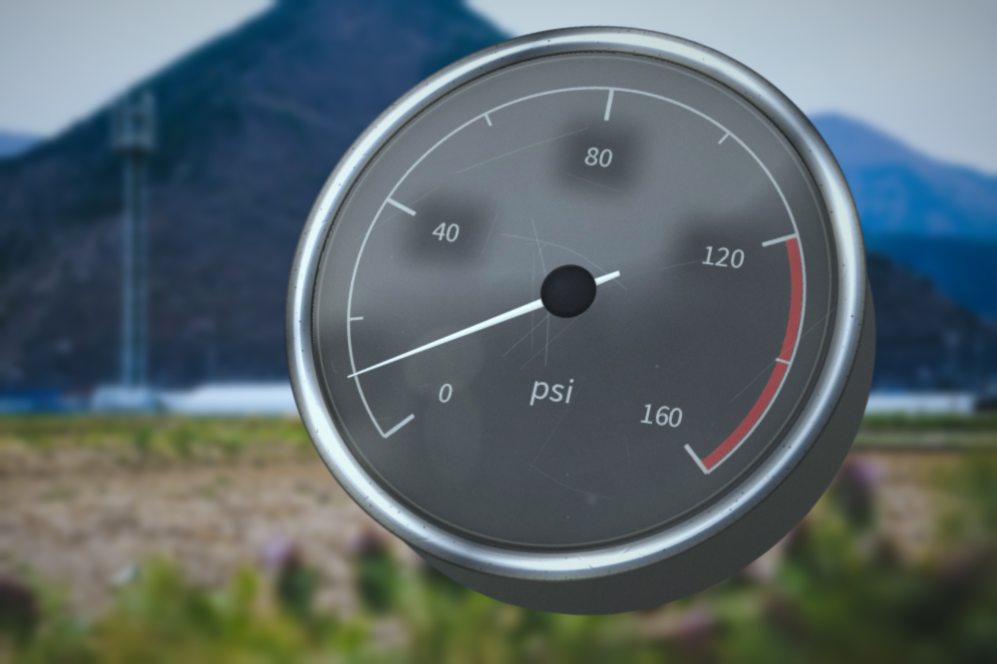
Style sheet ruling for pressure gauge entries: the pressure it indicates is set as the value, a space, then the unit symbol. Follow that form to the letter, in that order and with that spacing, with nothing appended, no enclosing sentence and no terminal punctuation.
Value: 10 psi
